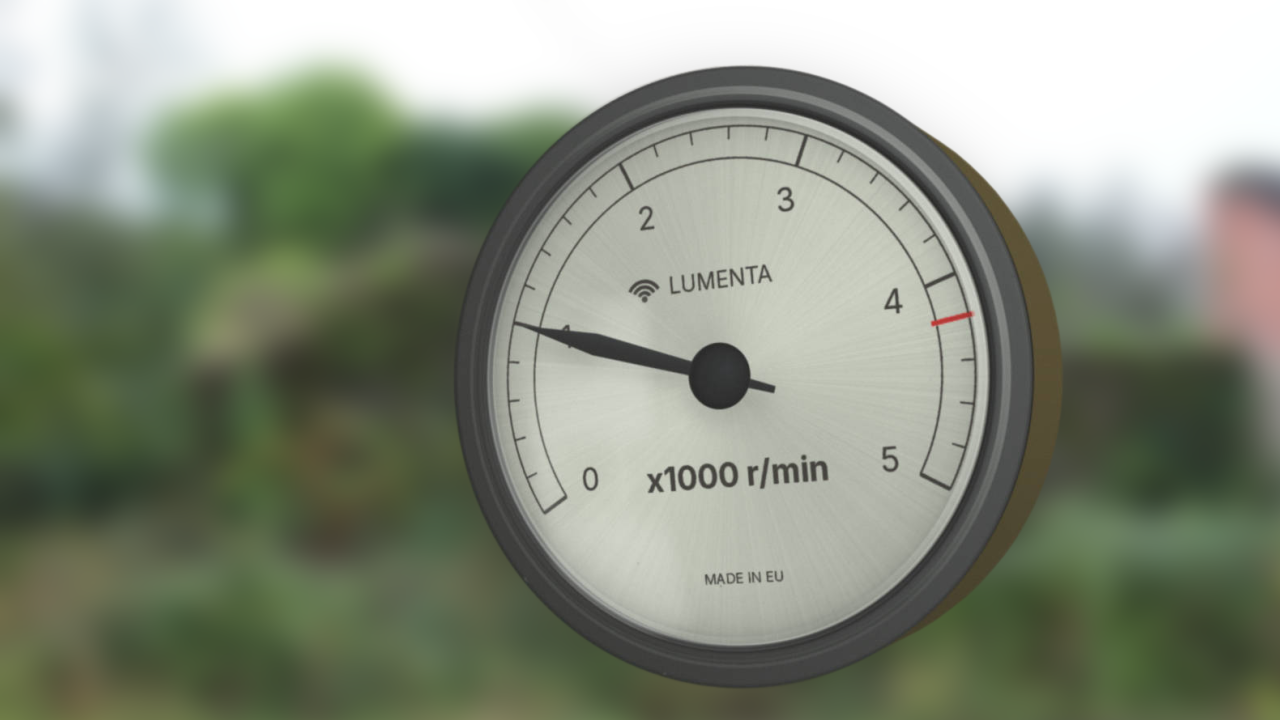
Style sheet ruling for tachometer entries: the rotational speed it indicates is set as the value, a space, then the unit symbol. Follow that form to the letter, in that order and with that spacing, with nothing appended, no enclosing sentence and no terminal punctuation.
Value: 1000 rpm
